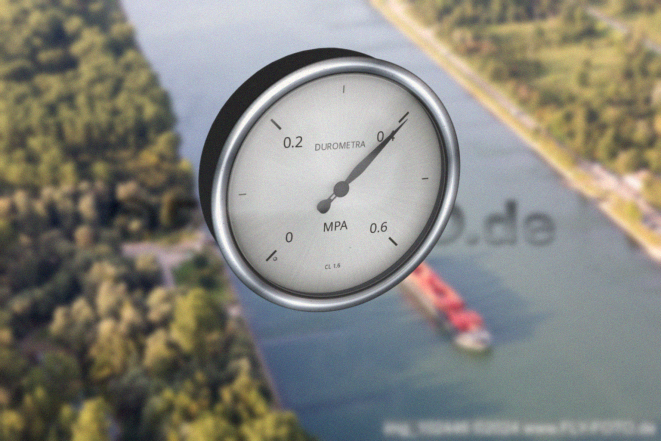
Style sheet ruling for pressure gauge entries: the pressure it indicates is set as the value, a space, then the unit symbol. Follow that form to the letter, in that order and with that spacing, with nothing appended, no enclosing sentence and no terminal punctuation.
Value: 0.4 MPa
